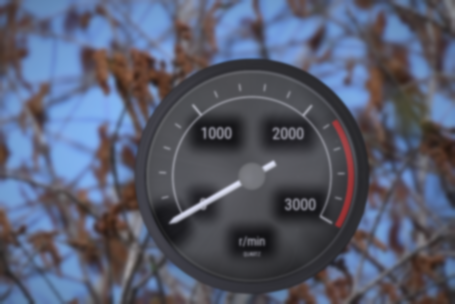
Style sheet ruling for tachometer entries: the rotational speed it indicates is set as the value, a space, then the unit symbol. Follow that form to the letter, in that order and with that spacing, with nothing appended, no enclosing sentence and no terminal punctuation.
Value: 0 rpm
